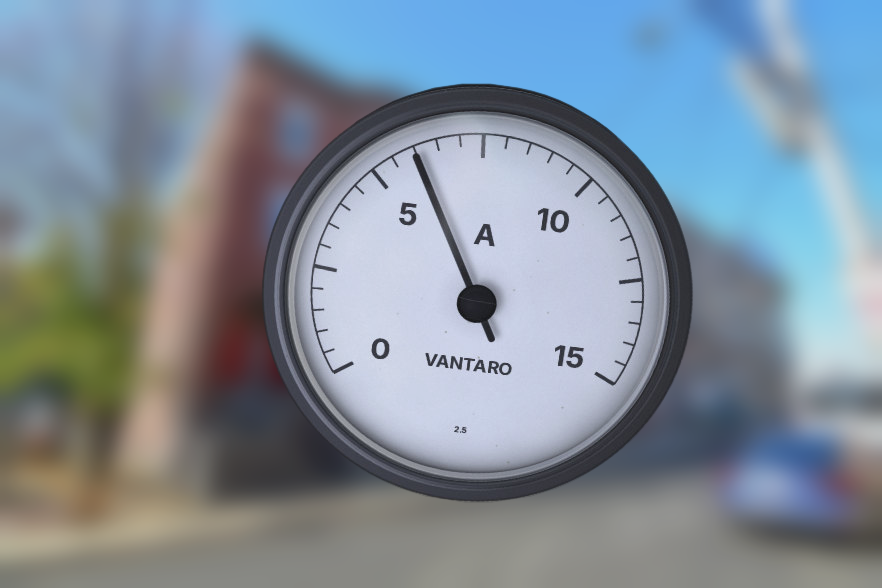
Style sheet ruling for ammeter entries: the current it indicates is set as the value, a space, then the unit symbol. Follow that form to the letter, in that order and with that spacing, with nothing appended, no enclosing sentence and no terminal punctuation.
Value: 6 A
